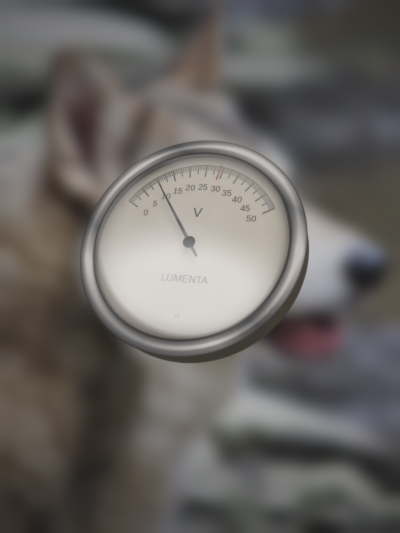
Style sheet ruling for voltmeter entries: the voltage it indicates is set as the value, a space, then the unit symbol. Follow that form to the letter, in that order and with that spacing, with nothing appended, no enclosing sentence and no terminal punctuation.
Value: 10 V
